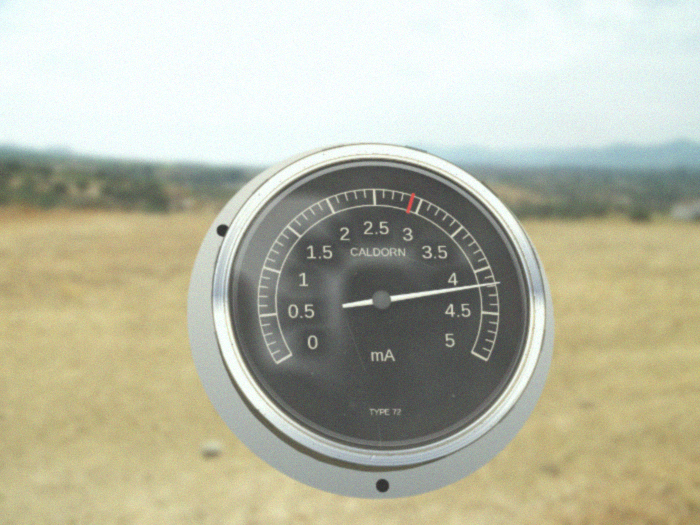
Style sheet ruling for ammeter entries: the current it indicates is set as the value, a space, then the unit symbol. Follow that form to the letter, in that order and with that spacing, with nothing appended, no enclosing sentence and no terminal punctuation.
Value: 4.2 mA
